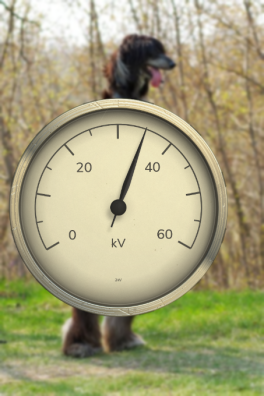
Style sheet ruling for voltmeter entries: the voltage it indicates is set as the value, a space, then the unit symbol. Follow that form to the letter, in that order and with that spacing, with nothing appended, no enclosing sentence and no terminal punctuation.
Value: 35 kV
